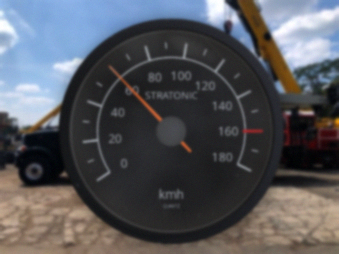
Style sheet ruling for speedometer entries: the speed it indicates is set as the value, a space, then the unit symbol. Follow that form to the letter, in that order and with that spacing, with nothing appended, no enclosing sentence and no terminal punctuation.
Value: 60 km/h
